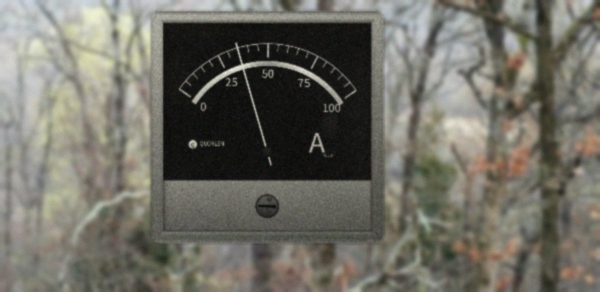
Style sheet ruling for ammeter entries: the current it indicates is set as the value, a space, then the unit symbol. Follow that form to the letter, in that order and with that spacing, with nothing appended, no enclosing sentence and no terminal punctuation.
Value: 35 A
